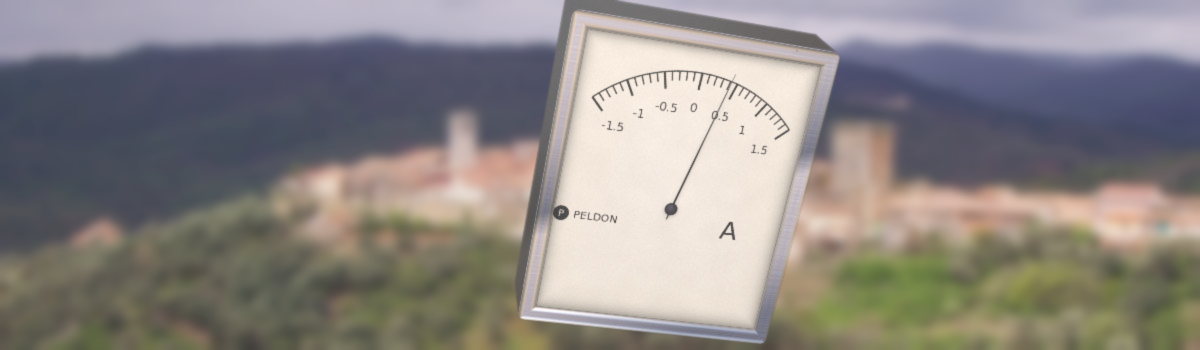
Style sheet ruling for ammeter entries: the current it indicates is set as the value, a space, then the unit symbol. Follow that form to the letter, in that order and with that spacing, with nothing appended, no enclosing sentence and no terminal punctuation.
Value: 0.4 A
